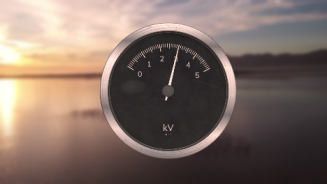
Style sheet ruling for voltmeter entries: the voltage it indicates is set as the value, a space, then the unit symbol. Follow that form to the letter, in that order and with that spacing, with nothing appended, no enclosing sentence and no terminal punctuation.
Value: 3 kV
